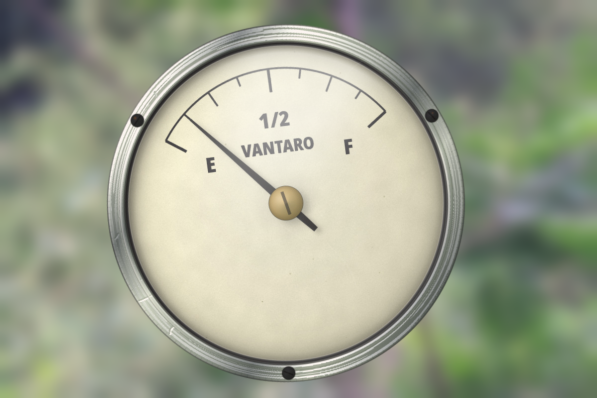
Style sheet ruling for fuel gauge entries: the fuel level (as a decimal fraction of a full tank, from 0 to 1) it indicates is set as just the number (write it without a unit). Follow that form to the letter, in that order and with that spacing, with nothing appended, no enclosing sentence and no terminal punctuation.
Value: 0.125
